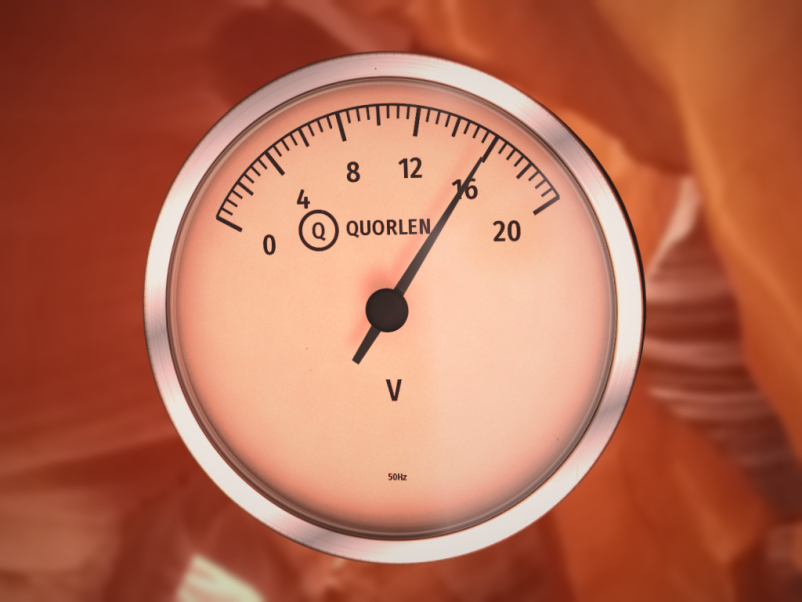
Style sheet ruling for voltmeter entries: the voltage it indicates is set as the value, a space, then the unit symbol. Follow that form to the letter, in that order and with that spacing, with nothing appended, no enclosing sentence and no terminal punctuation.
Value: 16 V
